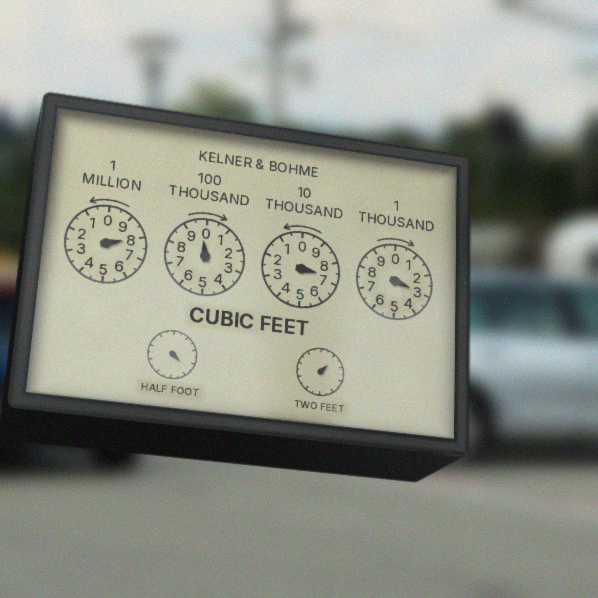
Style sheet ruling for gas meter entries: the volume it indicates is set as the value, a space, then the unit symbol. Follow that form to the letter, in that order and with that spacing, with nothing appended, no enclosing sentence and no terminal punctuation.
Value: 797300 ft³
